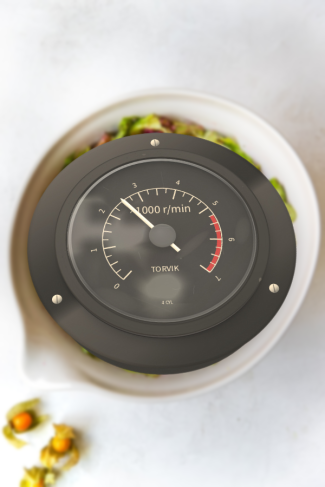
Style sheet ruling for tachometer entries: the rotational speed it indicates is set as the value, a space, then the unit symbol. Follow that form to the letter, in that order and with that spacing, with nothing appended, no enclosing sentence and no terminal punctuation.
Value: 2500 rpm
